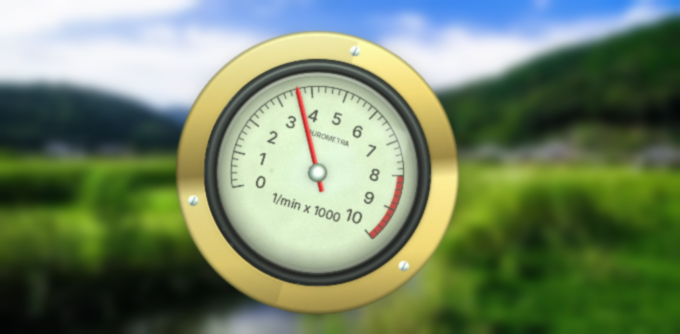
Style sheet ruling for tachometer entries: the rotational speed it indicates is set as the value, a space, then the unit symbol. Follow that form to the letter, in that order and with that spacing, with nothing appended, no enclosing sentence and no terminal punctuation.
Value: 3600 rpm
